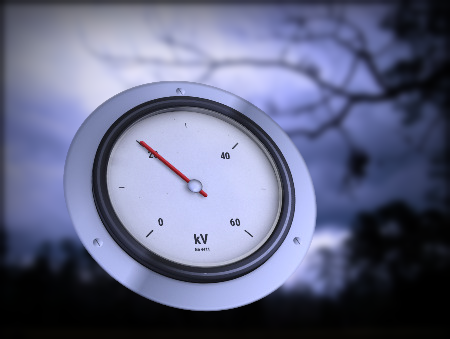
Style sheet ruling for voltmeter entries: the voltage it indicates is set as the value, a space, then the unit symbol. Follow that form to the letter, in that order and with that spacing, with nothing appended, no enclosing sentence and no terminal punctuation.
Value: 20 kV
